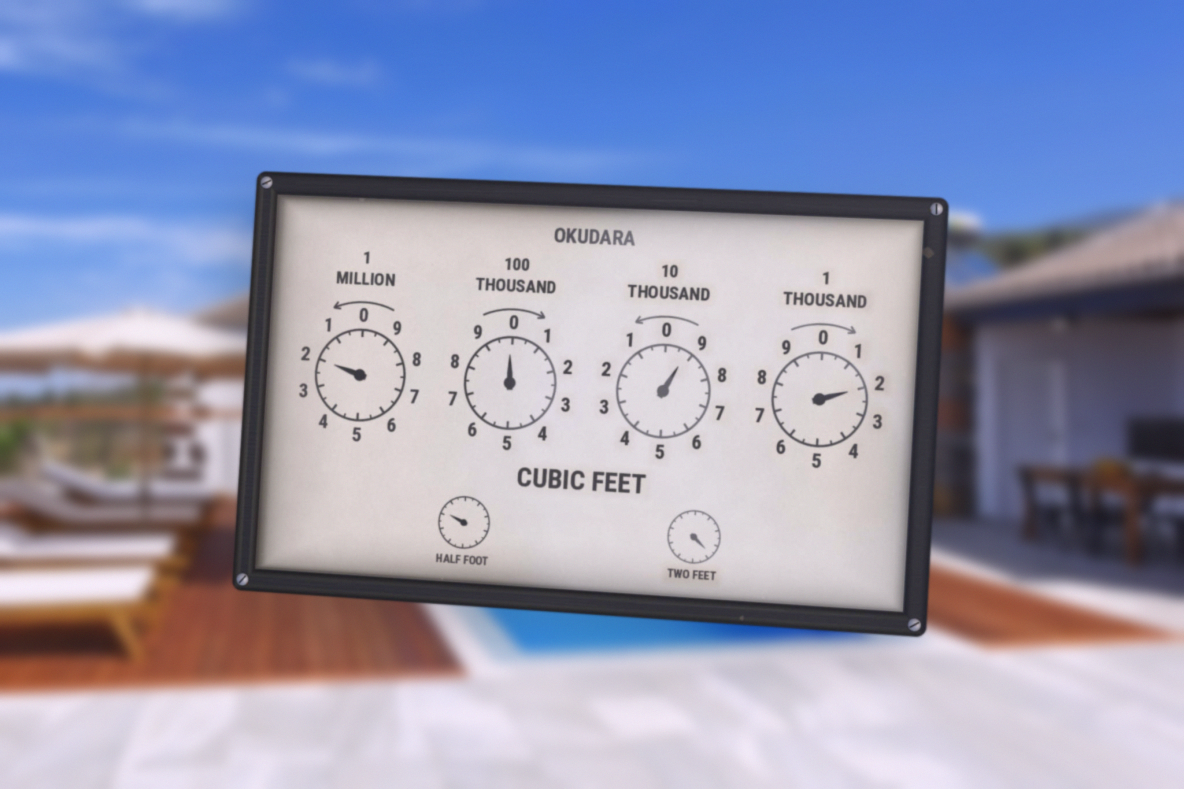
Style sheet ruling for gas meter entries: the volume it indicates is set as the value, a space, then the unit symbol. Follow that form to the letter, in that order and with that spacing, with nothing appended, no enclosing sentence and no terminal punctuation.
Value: 199200 ft³
